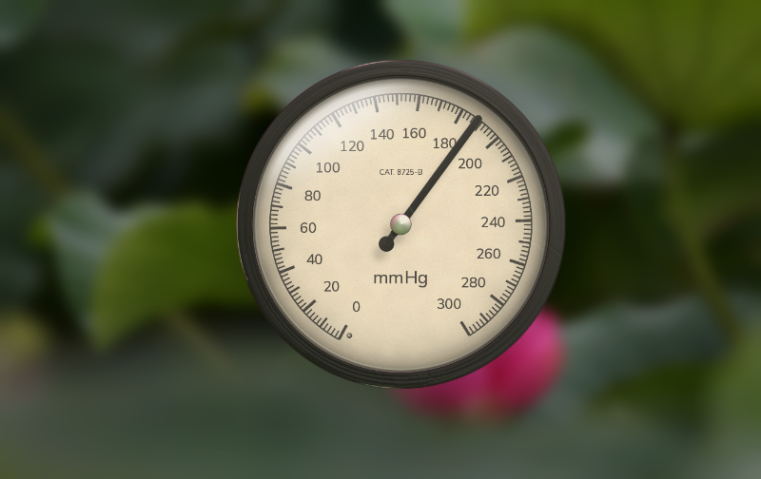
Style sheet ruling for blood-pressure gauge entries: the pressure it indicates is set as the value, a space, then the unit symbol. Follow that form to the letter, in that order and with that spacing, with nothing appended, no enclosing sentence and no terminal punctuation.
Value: 188 mmHg
